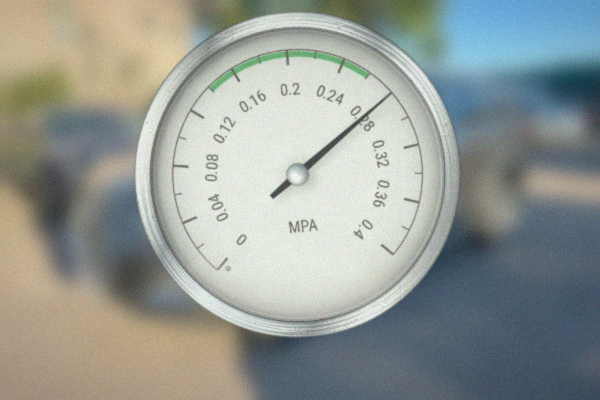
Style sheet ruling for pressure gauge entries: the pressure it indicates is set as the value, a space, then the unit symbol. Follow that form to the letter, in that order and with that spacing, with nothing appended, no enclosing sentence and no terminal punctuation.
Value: 0.28 MPa
